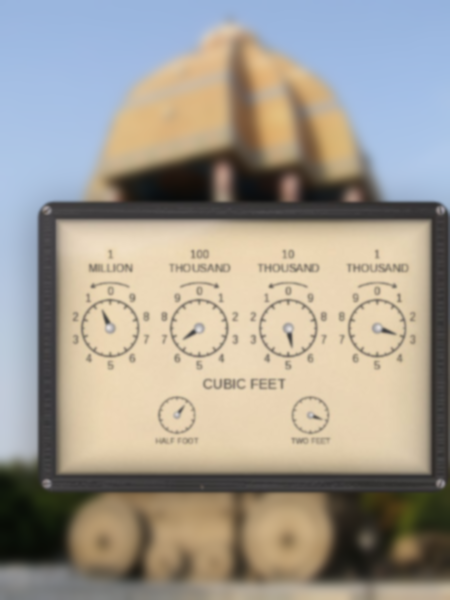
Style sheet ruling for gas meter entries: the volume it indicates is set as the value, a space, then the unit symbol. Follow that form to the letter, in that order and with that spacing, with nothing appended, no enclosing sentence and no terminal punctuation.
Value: 65300 ft³
